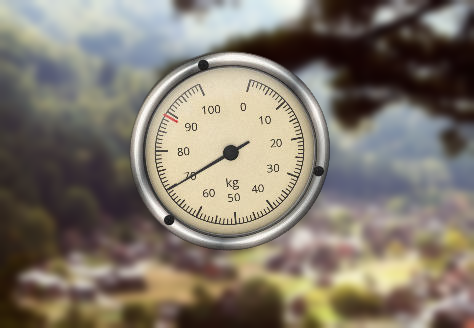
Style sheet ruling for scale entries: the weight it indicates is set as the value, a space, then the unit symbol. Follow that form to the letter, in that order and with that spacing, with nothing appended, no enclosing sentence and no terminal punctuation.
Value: 70 kg
